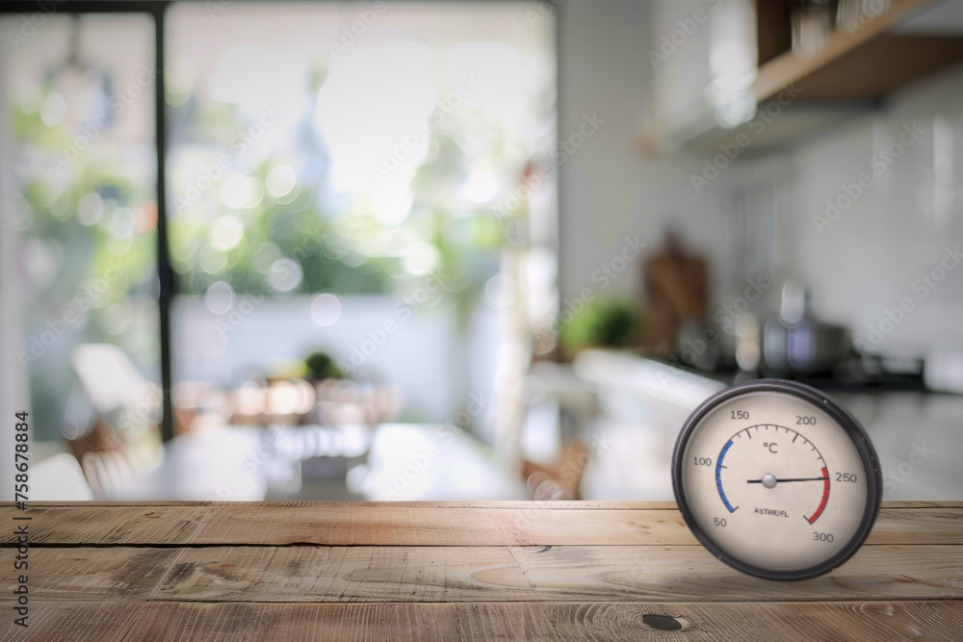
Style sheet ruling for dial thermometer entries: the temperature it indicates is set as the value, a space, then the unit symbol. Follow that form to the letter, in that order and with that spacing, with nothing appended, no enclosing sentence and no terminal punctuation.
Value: 250 °C
